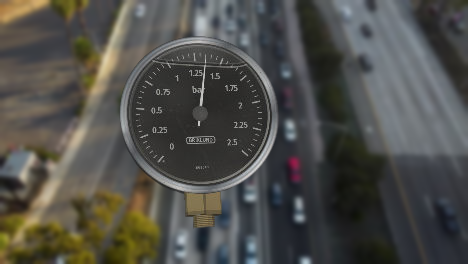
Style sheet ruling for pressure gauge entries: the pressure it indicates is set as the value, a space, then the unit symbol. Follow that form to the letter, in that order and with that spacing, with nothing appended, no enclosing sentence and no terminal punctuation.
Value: 1.35 bar
